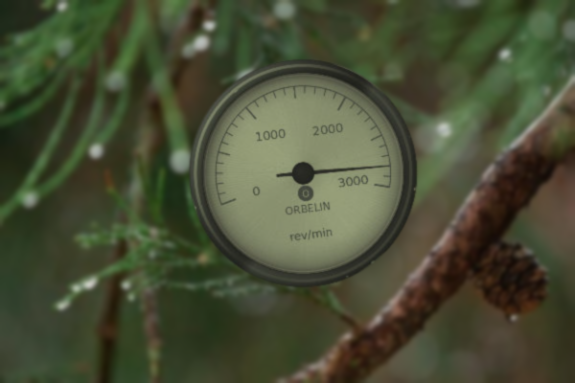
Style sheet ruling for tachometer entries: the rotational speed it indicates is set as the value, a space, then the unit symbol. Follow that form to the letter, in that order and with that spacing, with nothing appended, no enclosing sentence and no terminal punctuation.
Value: 2800 rpm
